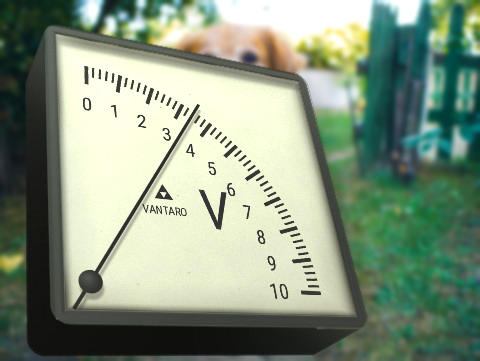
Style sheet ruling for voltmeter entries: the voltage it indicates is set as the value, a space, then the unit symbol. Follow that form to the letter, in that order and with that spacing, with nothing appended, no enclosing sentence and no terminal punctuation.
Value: 3.4 V
